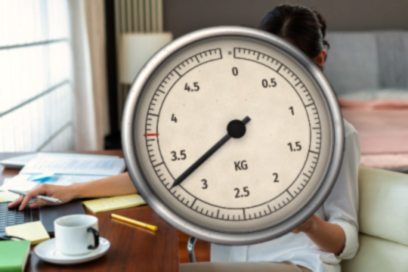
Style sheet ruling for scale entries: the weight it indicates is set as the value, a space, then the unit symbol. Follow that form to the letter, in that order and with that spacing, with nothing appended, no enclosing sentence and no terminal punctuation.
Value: 3.25 kg
